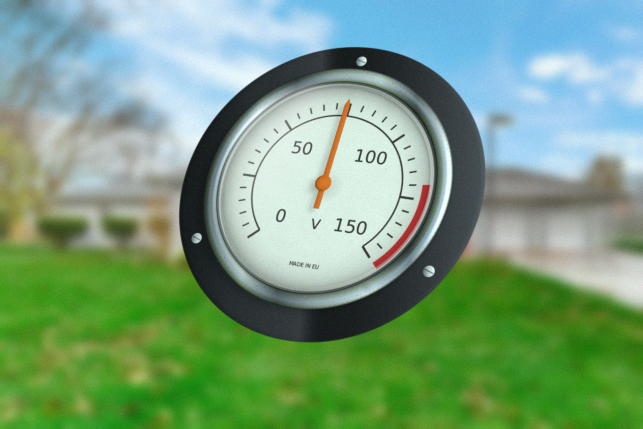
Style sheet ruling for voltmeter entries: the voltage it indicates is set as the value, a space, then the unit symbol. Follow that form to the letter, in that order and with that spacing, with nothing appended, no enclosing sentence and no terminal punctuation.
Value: 75 V
